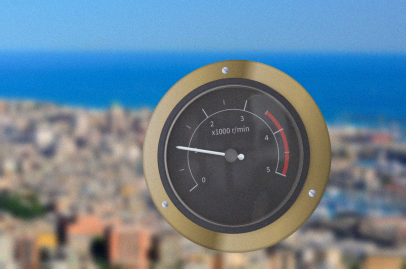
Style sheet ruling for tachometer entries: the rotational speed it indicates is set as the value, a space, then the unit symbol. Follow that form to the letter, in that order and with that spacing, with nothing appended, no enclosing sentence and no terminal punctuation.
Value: 1000 rpm
